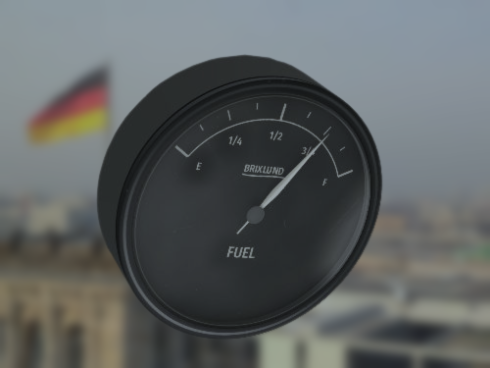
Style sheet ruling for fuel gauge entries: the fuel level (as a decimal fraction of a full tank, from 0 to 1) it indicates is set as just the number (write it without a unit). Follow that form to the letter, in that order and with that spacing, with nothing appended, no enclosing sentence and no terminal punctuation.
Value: 0.75
